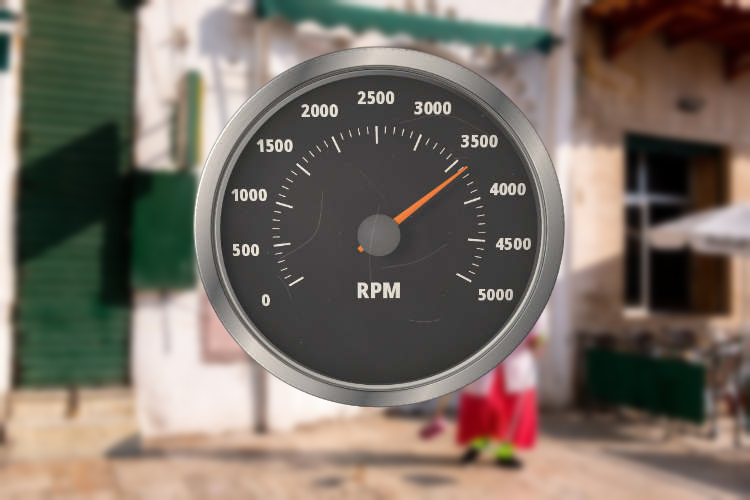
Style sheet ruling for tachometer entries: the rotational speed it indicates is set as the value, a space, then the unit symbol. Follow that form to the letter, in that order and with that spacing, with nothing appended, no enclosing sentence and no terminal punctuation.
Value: 3600 rpm
